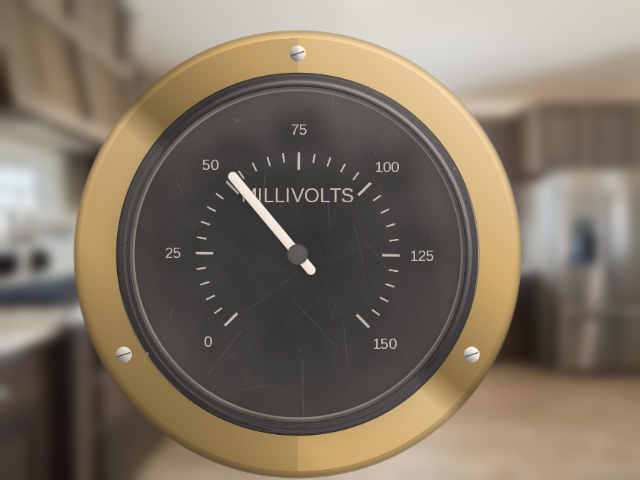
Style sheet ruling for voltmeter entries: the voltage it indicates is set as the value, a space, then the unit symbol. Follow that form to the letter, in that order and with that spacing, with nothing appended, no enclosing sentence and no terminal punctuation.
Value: 52.5 mV
